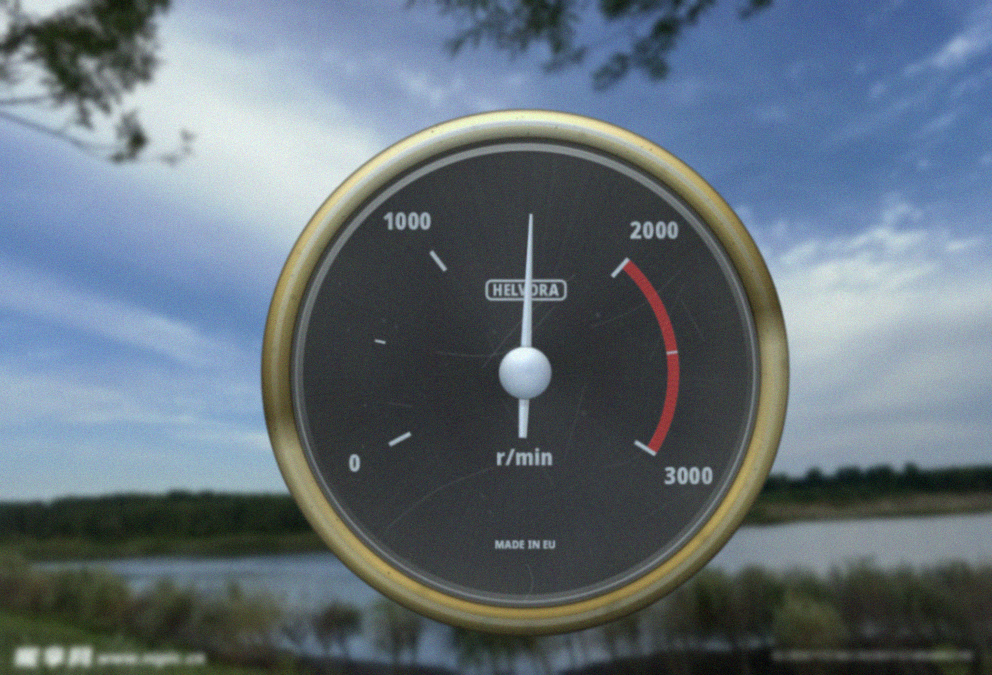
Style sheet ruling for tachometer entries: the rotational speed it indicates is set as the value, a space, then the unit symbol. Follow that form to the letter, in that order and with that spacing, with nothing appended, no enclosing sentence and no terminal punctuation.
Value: 1500 rpm
